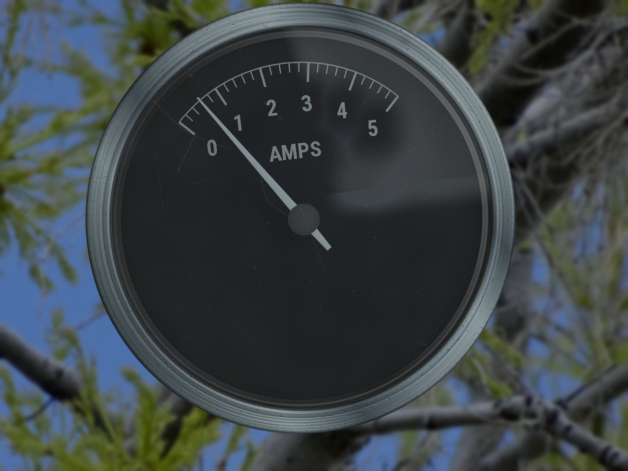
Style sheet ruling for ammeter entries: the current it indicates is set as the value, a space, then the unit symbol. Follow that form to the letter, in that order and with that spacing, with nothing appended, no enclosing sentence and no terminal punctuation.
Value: 0.6 A
